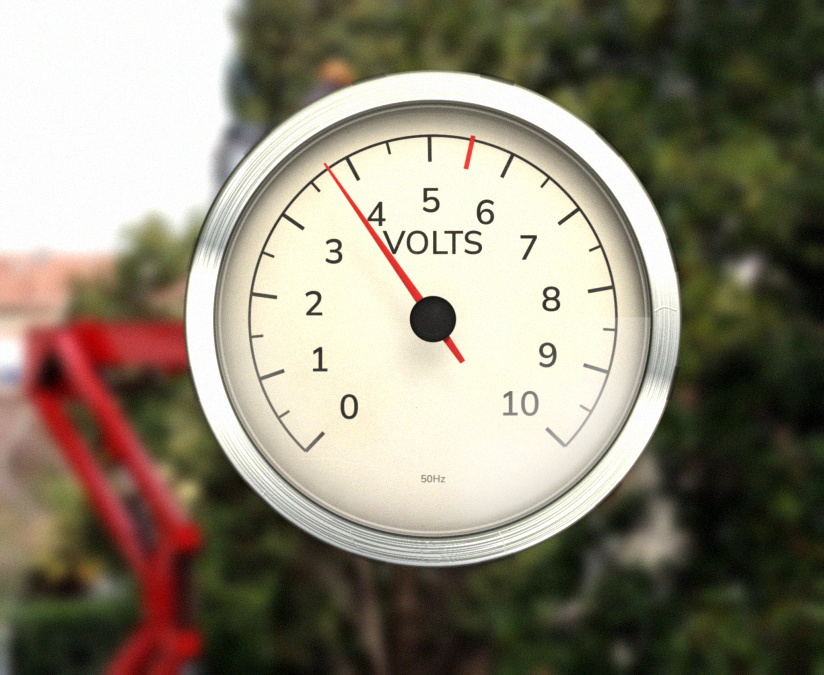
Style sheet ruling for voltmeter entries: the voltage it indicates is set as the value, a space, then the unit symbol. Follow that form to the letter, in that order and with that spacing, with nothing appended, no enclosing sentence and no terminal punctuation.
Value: 3.75 V
